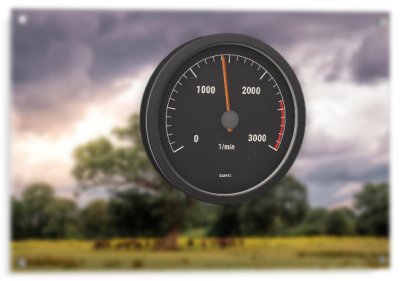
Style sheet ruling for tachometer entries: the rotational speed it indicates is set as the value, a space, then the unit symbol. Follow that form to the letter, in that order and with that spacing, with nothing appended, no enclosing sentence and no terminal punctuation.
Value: 1400 rpm
